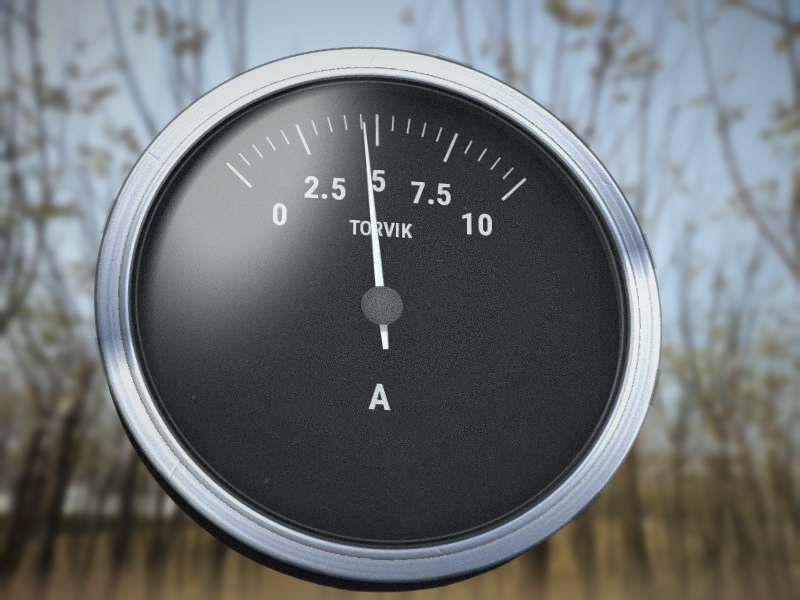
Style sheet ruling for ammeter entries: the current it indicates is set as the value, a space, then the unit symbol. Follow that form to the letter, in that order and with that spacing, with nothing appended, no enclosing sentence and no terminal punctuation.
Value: 4.5 A
